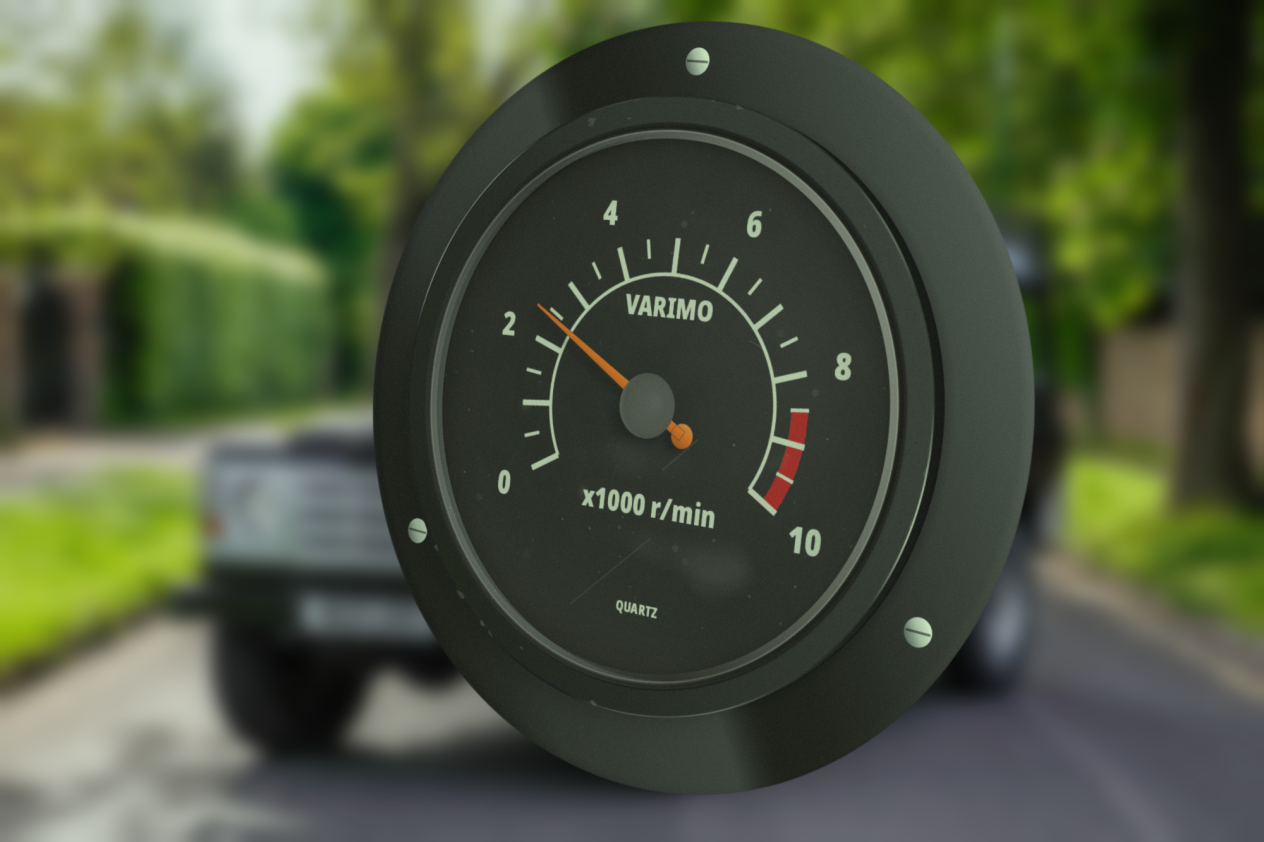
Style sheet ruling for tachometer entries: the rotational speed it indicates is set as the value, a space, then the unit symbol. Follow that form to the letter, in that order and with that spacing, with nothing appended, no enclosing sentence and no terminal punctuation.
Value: 2500 rpm
